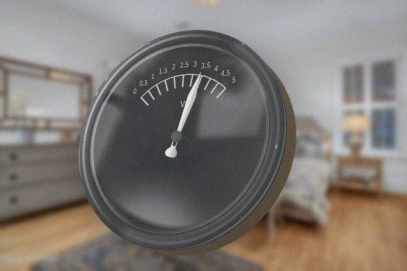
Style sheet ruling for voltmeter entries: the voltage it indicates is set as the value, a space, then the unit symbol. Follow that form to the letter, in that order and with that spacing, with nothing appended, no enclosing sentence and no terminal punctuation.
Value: 3.5 V
